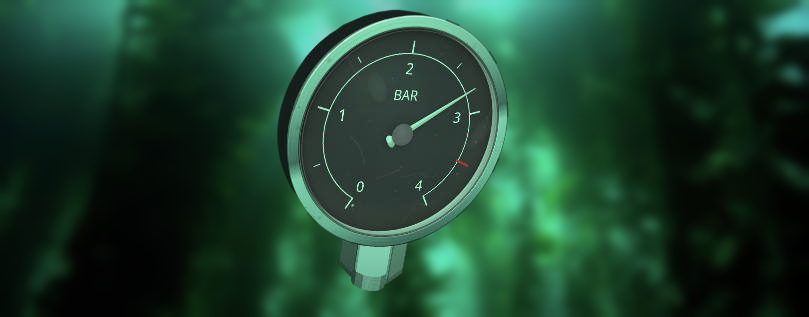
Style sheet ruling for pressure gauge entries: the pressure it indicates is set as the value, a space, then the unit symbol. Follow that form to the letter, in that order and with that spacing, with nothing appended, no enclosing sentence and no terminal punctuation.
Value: 2.75 bar
